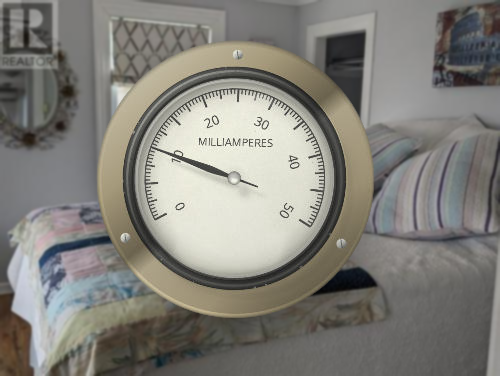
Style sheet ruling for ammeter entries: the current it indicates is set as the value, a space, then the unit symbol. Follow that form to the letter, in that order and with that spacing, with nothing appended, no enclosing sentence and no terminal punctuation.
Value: 10 mA
